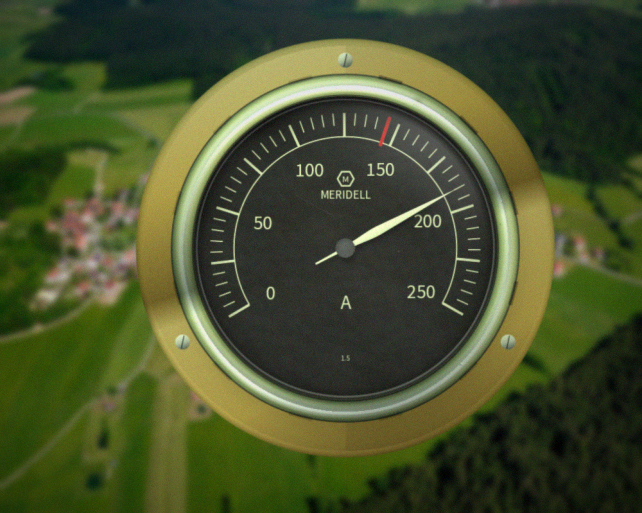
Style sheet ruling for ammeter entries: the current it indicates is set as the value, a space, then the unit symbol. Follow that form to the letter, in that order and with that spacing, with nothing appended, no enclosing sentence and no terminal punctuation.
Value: 190 A
